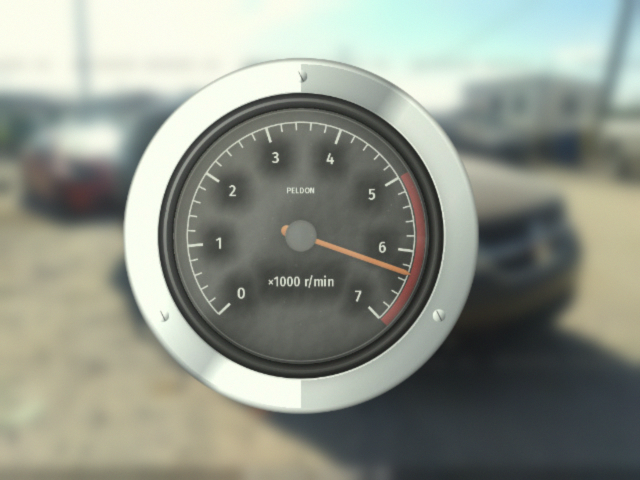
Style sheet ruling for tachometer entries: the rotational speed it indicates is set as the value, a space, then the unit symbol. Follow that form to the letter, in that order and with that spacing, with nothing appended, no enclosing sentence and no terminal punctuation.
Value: 6300 rpm
